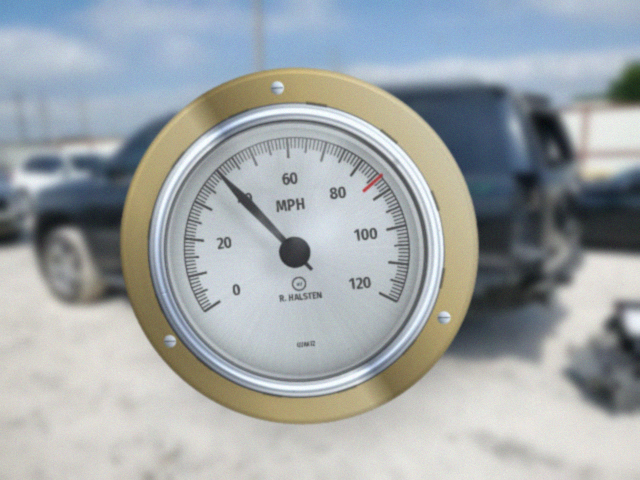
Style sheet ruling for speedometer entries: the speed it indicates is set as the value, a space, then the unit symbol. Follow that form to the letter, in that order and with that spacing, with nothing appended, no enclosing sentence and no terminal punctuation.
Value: 40 mph
